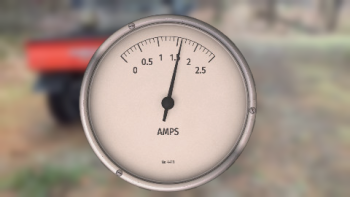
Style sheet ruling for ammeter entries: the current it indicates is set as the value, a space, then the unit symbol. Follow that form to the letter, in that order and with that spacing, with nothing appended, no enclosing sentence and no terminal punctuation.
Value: 1.6 A
